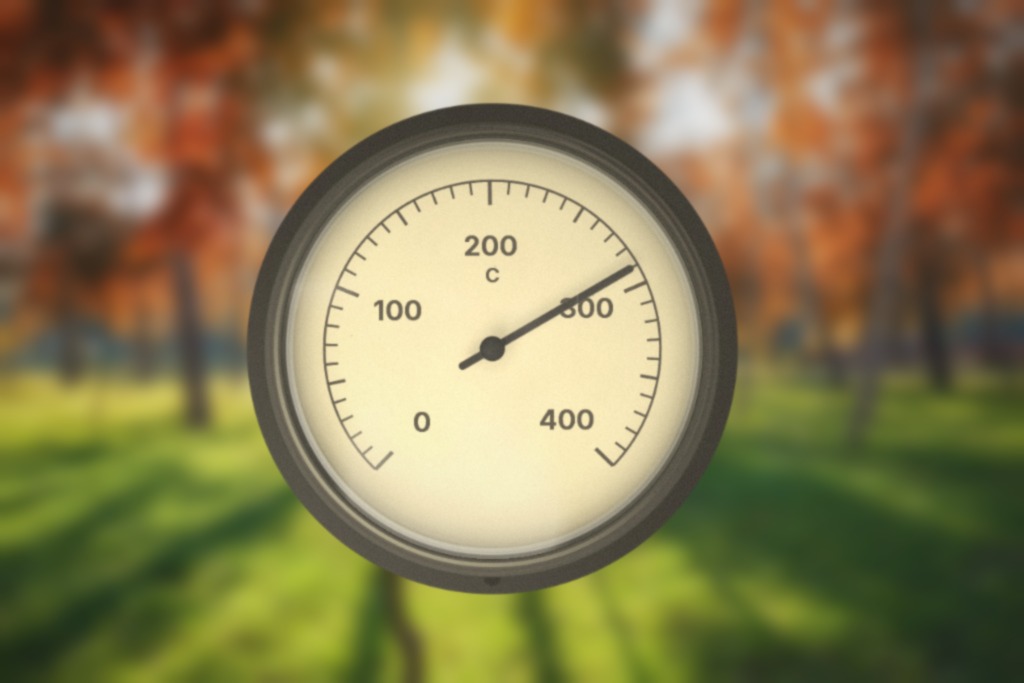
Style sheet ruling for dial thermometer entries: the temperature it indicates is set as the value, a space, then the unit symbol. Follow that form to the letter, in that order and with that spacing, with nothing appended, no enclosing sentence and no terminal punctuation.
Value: 290 °C
